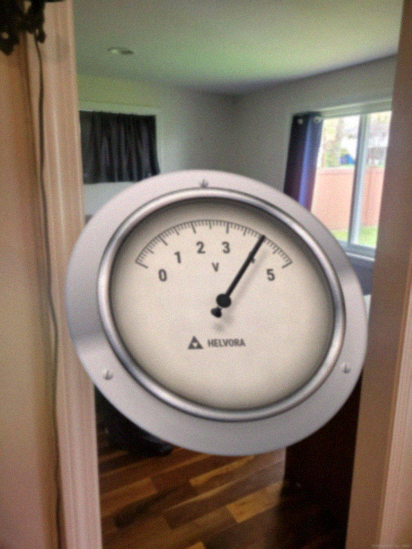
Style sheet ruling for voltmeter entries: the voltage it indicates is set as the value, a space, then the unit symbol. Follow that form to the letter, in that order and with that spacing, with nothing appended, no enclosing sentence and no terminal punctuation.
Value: 4 V
